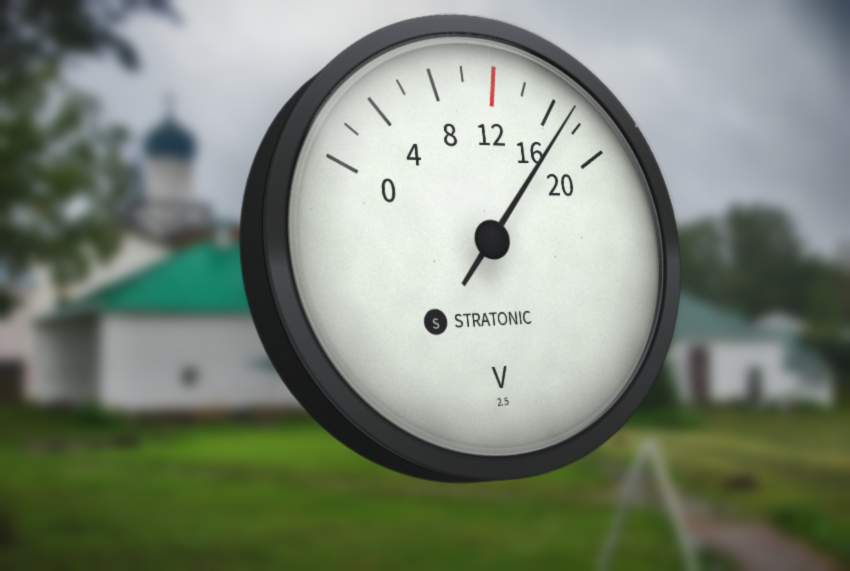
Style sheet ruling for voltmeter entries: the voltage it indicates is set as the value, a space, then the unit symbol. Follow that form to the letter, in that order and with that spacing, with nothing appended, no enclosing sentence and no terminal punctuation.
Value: 17 V
